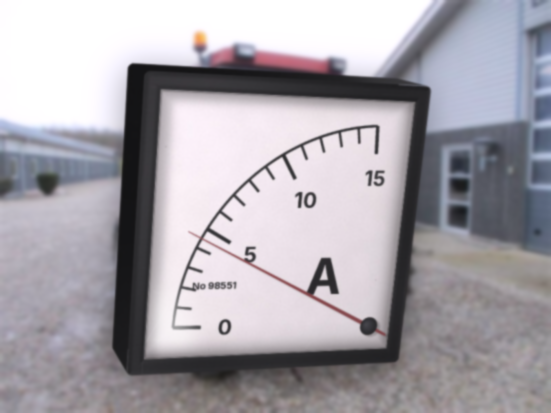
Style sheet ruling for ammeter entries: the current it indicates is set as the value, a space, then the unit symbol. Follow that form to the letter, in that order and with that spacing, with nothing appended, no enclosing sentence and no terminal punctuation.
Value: 4.5 A
